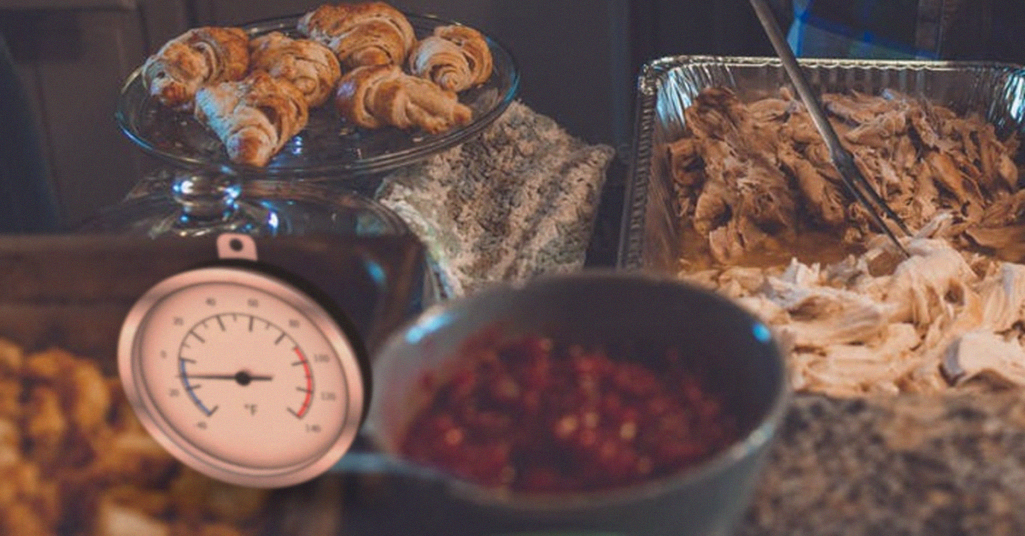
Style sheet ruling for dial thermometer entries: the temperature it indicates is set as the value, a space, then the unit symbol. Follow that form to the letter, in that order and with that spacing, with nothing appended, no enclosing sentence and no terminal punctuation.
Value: -10 °F
